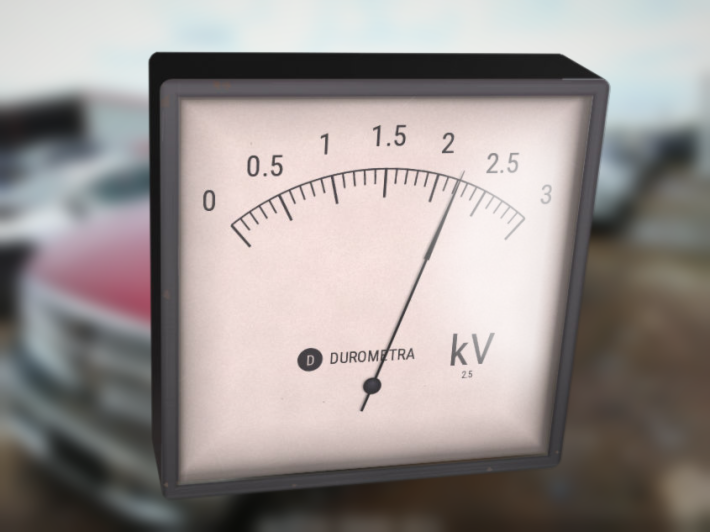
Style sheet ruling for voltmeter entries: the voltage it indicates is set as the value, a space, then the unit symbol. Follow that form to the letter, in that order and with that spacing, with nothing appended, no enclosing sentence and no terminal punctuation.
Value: 2.2 kV
